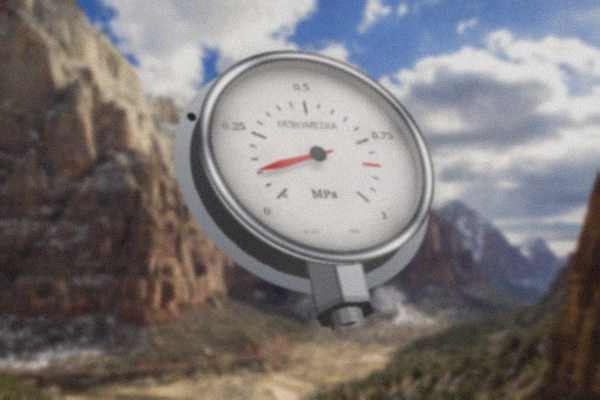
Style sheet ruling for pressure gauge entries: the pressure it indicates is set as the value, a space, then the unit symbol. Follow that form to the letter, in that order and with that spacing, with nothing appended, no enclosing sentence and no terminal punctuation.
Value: 0.1 MPa
